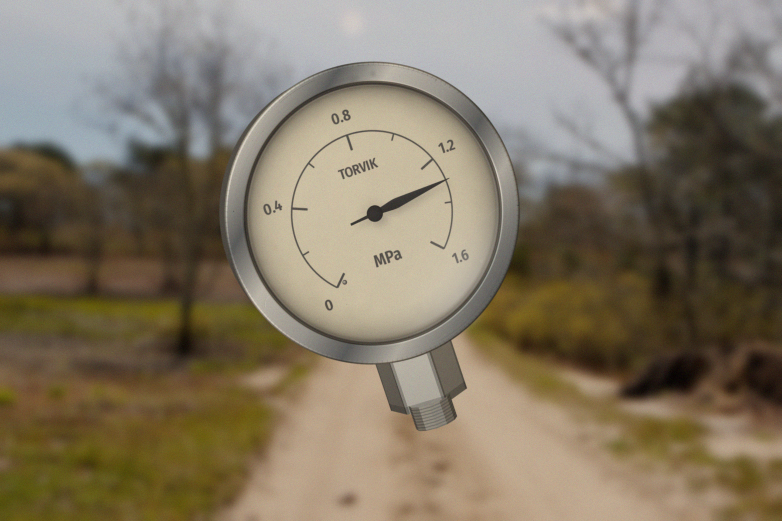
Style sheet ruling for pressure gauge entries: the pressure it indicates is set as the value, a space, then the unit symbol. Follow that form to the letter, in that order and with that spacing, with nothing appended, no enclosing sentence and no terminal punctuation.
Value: 1.3 MPa
